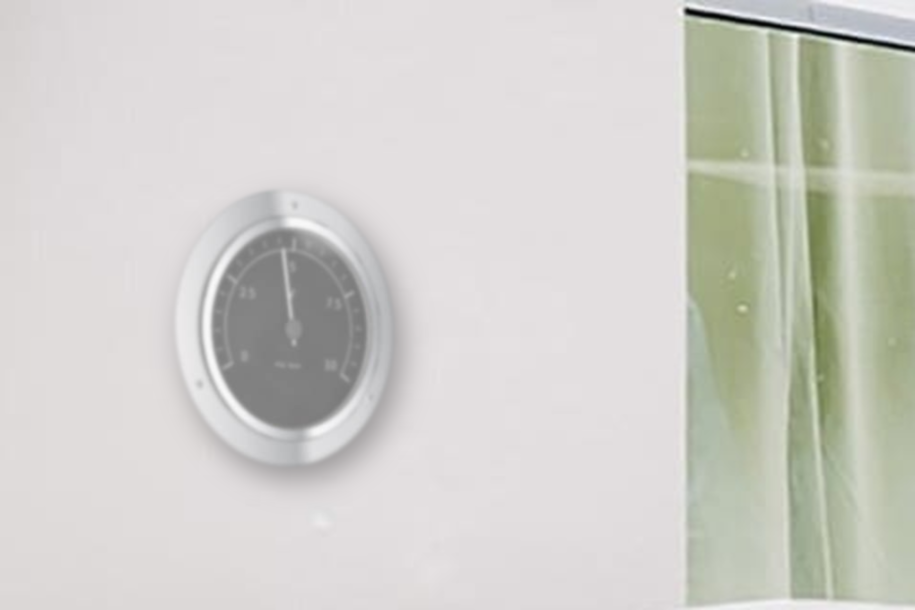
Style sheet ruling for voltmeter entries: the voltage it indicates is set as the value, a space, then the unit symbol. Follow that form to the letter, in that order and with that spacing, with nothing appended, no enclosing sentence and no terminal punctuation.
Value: 4.5 V
